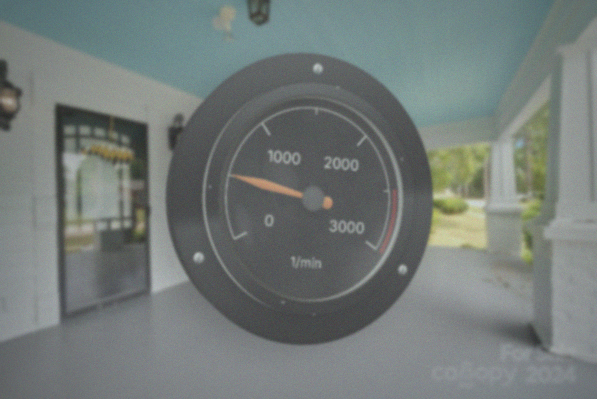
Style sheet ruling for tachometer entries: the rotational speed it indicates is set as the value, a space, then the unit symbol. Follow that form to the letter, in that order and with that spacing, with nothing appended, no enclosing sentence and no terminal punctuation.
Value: 500 rpm
